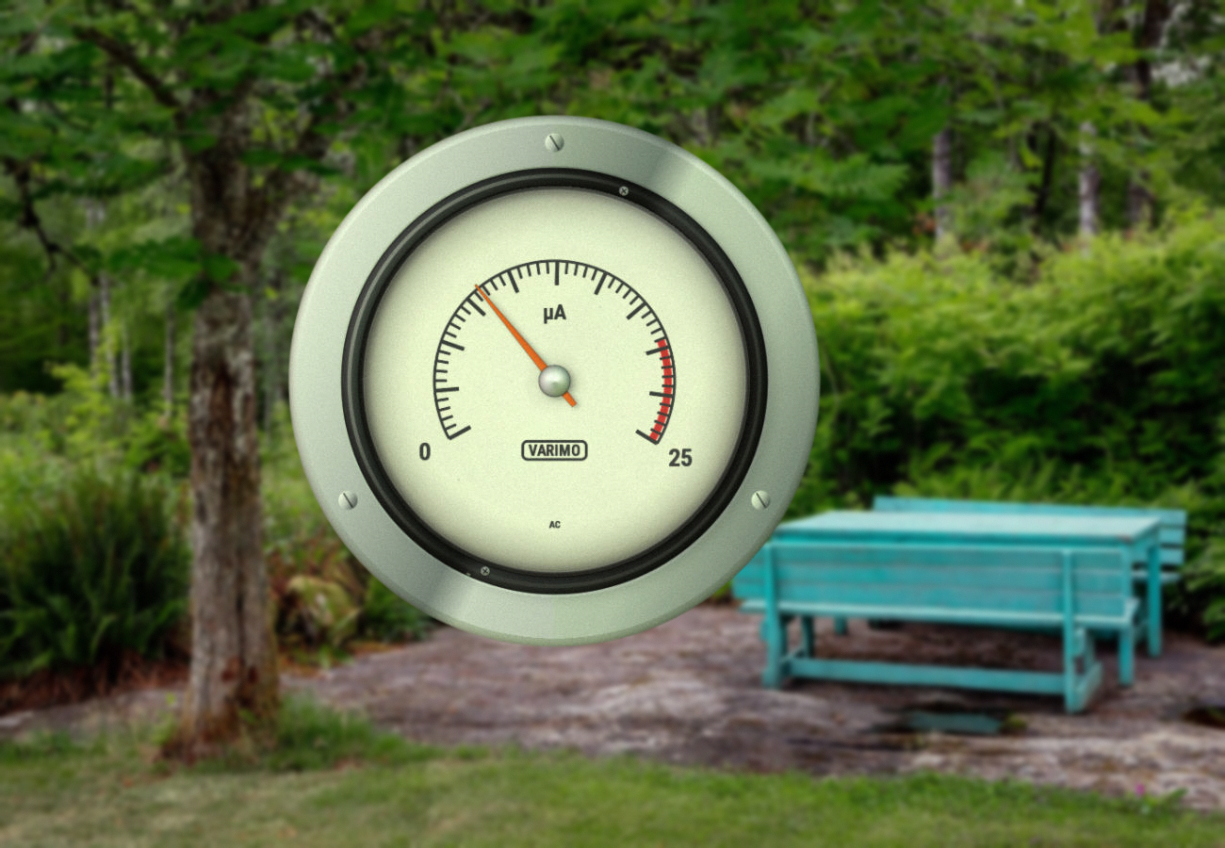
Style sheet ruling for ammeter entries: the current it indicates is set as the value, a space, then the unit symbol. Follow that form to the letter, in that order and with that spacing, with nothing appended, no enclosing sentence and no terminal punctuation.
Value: 8.25 µA
